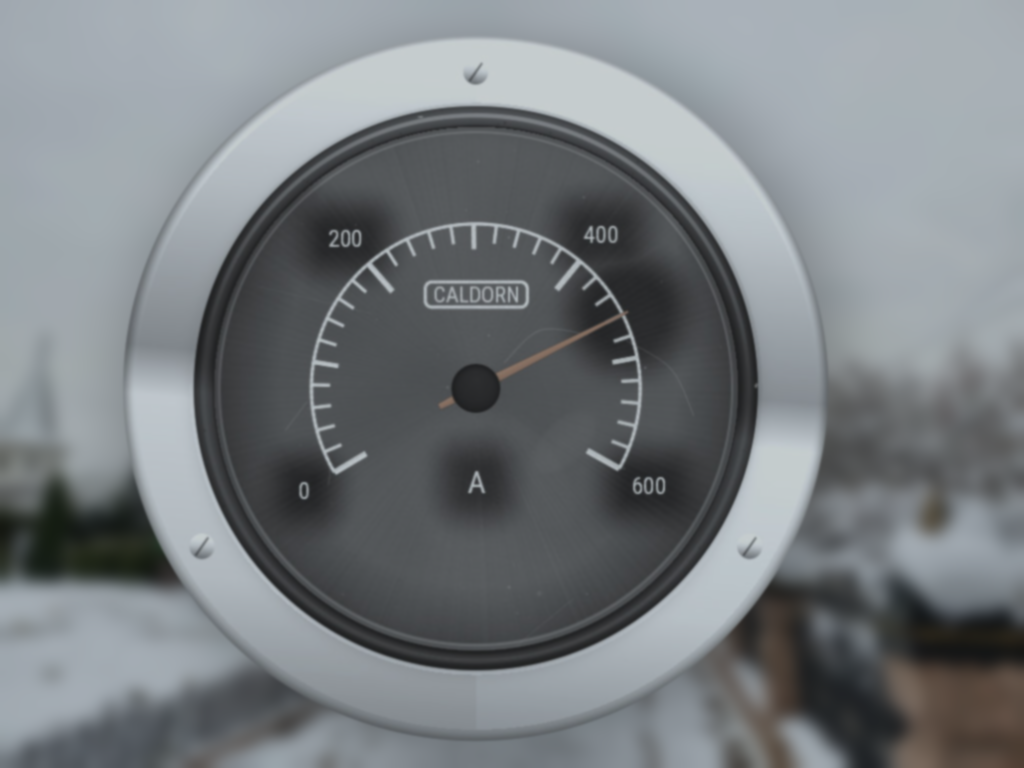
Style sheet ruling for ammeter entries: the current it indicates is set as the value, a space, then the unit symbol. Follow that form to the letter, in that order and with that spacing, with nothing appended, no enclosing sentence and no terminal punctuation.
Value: 460 A
